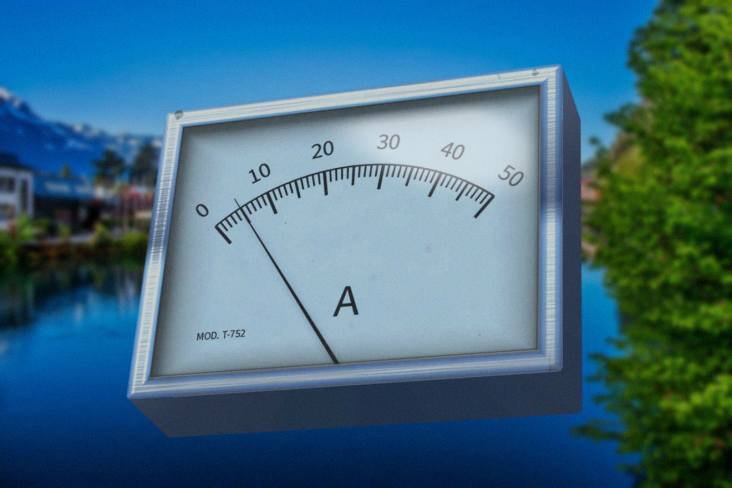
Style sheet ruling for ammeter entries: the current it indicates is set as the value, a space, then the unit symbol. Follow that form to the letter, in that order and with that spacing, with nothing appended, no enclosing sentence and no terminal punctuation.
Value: 5 A
